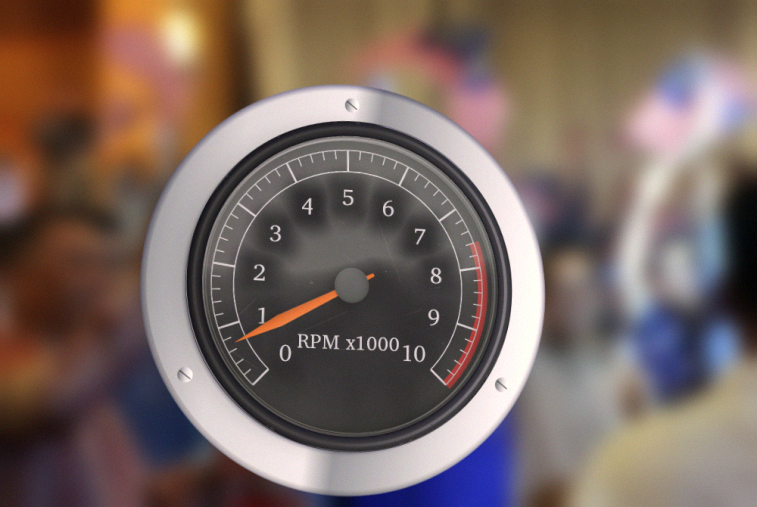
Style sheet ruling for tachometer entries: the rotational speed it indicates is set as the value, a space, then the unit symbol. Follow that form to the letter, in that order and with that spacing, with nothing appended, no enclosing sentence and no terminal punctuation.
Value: 700 rpm
